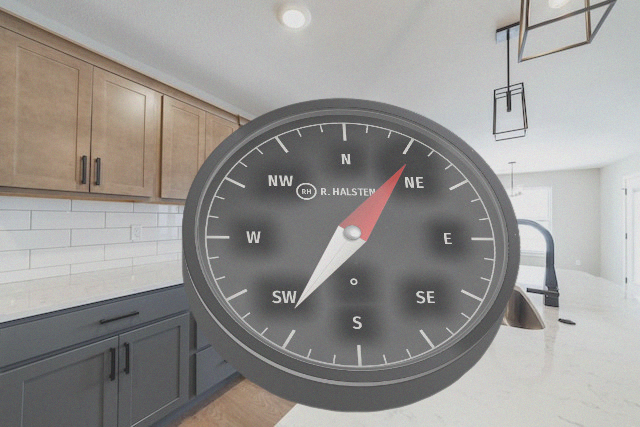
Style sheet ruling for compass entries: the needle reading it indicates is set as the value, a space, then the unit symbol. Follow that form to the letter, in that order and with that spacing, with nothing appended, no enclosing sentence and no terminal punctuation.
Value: 35 °
